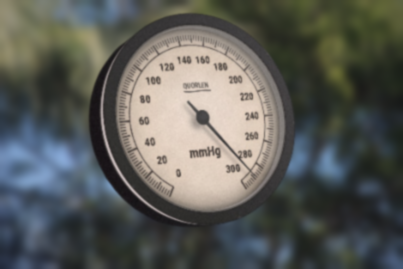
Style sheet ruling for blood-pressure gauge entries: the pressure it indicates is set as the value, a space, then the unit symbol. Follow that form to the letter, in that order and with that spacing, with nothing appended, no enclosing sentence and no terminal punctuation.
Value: 290 mmHg
